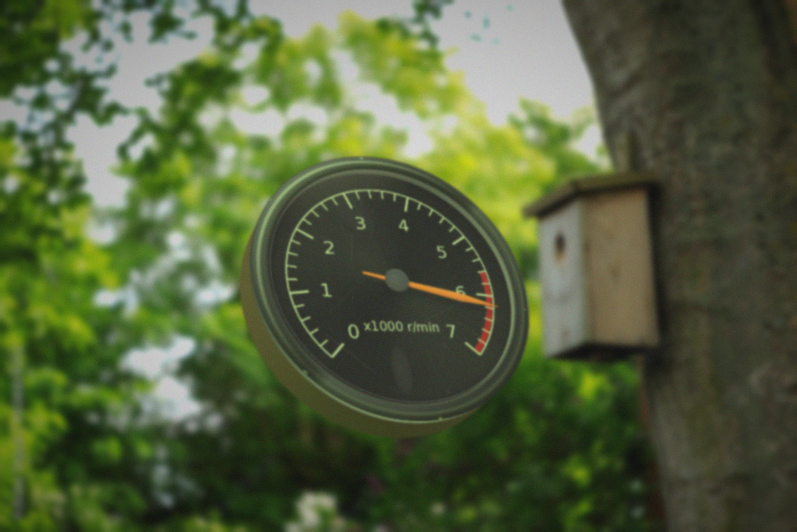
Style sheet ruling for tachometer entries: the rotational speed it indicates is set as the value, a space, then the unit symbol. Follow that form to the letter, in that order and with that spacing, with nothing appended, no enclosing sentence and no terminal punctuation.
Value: 6200 rpm
